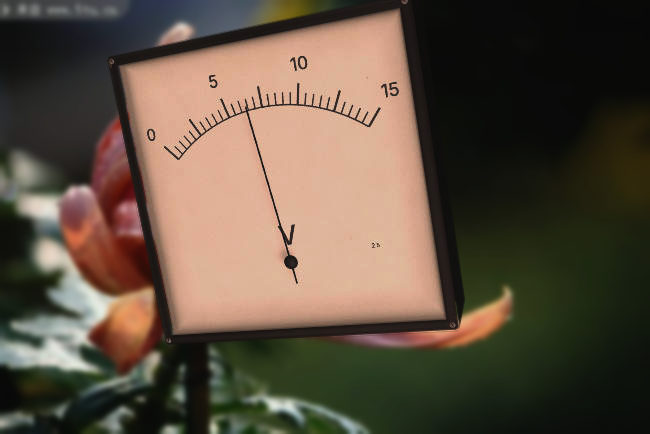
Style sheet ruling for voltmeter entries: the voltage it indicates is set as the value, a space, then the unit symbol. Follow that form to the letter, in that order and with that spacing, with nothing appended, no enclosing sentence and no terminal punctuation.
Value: 6.5 V
